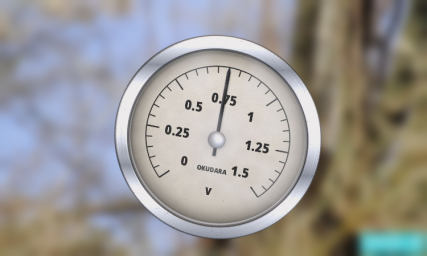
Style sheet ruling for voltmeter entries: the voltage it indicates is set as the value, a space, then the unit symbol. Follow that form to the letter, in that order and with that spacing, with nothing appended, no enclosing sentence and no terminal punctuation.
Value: 0.75 V
